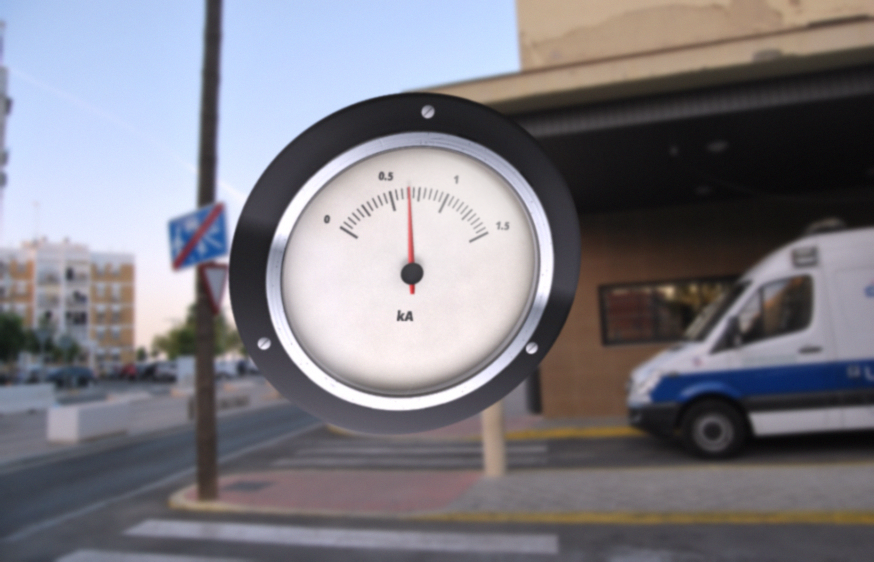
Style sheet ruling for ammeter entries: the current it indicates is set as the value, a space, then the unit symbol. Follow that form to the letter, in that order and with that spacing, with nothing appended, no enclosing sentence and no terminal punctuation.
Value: 0.65 kA
